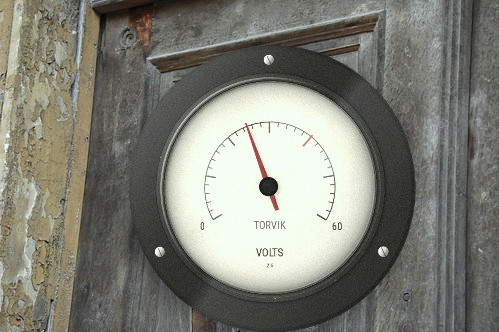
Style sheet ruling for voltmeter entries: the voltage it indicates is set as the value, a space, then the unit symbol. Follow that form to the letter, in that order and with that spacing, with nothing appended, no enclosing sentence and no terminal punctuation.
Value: 25 V
